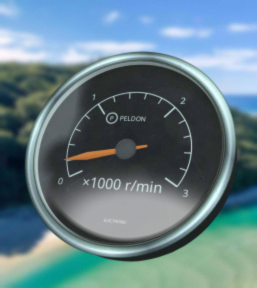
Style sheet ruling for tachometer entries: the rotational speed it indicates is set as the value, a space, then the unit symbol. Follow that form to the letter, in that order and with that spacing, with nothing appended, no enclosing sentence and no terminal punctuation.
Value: 200 rpm
